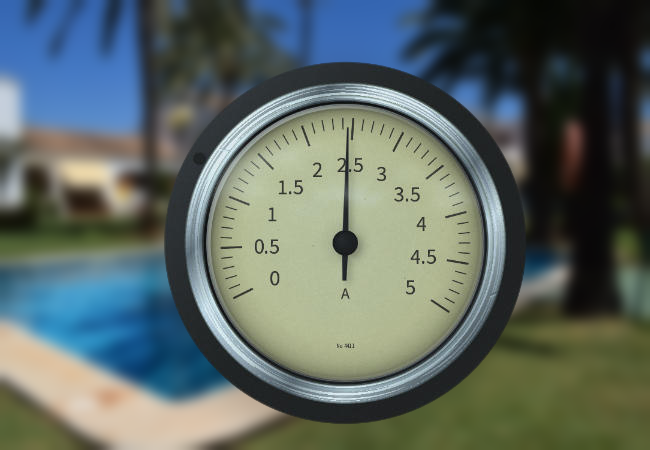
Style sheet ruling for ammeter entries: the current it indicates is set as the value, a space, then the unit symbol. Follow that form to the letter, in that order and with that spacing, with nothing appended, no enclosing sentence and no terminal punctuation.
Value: 2.45 A
